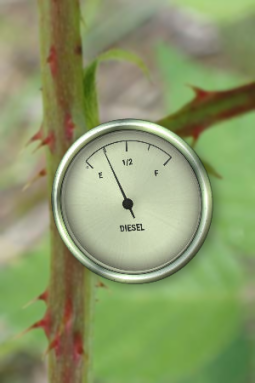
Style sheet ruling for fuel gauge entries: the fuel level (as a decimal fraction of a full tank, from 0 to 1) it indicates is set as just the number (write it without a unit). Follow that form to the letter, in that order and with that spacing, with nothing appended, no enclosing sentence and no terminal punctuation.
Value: 0.25
